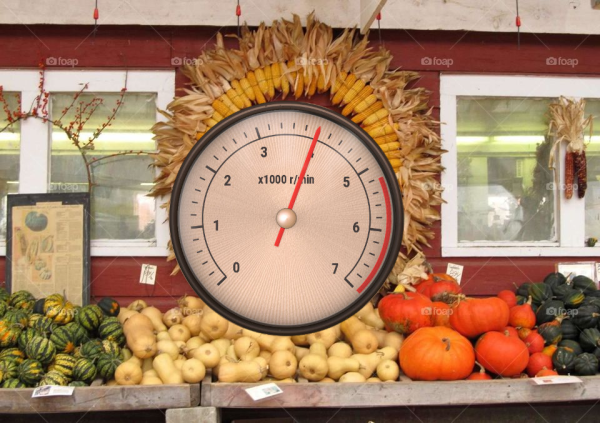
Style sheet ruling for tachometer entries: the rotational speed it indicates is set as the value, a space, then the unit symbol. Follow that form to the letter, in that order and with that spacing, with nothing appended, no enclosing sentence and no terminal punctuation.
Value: 4000 rpm
